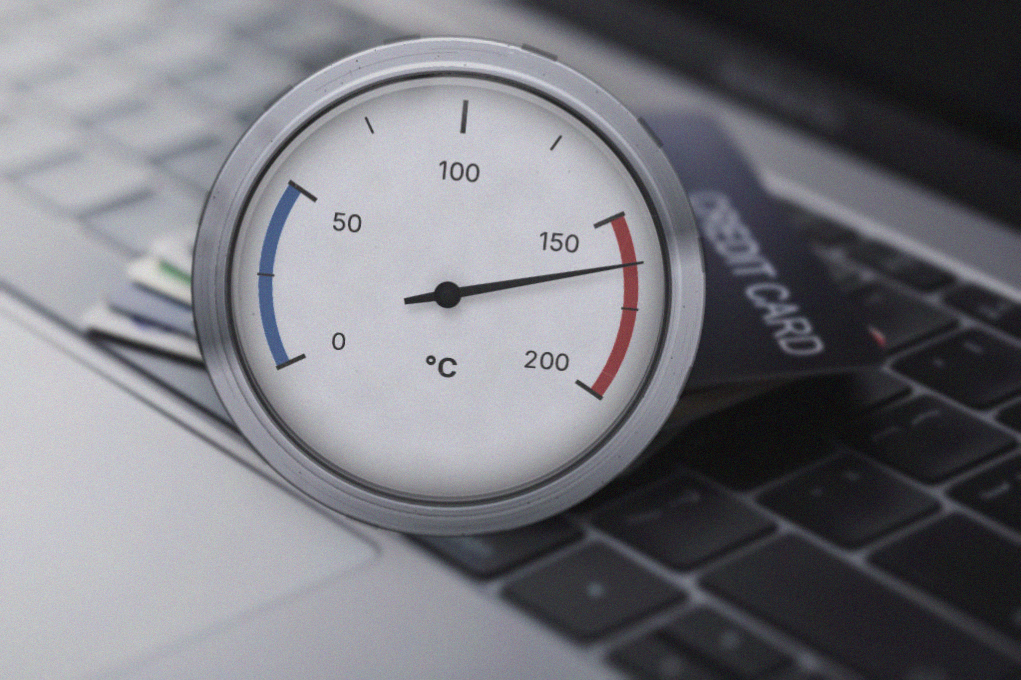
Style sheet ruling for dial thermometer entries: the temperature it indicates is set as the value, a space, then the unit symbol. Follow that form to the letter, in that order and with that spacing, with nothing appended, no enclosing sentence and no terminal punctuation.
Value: 162.5 °C
